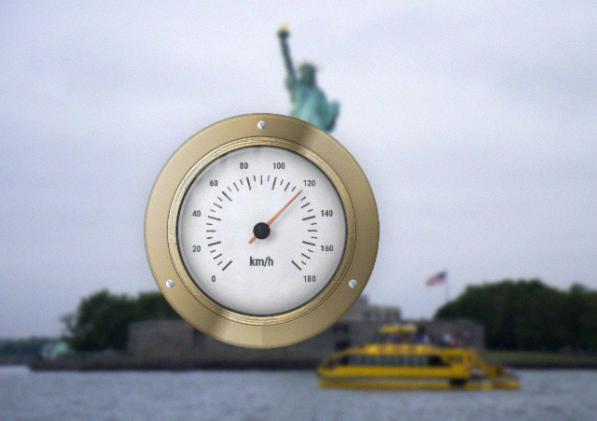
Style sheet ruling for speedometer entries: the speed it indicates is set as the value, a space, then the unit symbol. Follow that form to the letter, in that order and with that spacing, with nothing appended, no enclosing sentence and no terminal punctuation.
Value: 120 km/h
